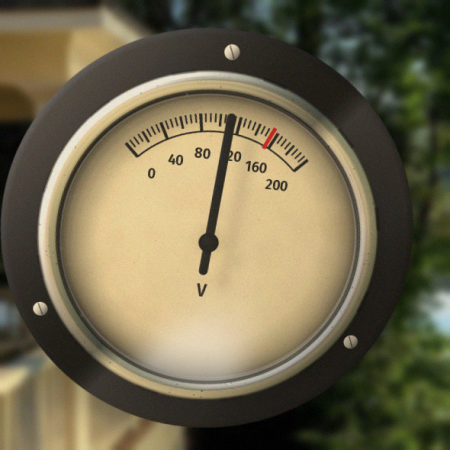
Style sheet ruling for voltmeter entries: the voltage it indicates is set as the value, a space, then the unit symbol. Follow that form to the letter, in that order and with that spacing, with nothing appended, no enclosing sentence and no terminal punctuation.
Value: 110 V
